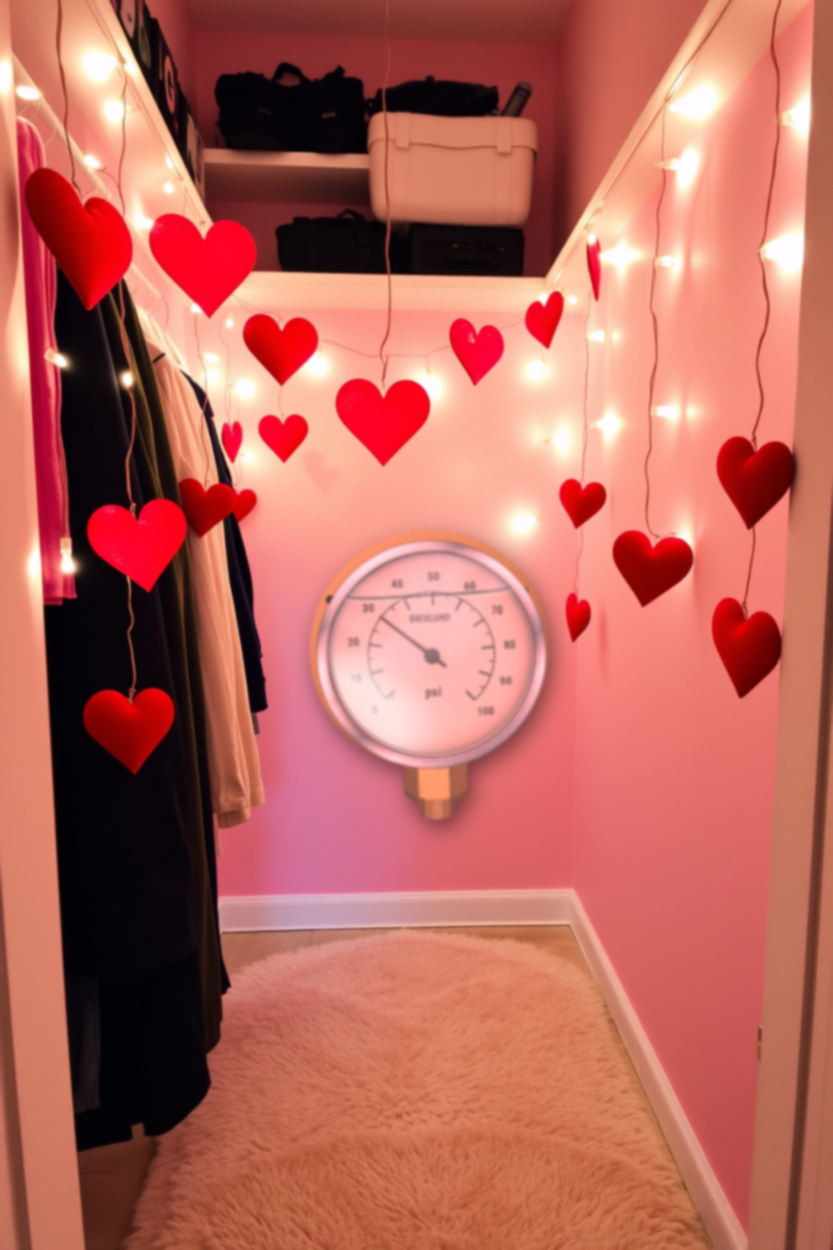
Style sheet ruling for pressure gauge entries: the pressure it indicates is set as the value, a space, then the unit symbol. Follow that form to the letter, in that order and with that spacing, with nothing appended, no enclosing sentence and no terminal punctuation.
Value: 30 psi
